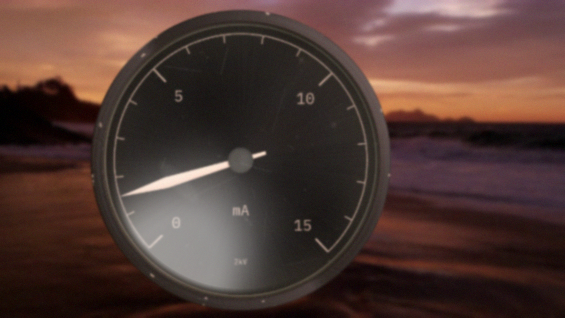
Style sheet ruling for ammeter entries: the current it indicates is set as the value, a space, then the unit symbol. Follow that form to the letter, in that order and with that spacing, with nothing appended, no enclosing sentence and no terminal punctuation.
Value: 1.5 mA
